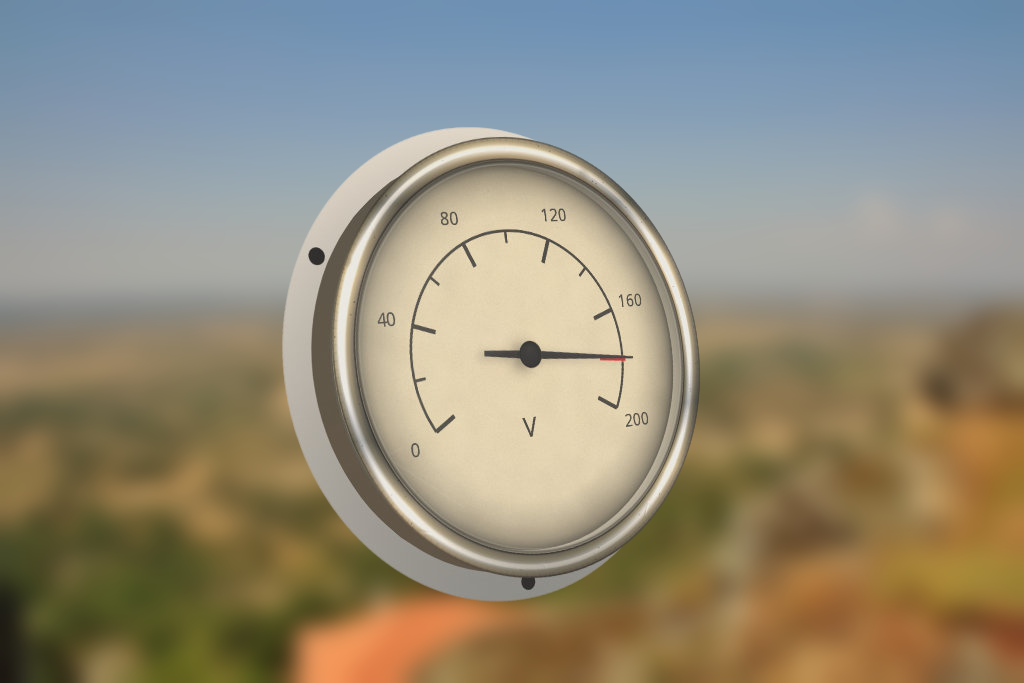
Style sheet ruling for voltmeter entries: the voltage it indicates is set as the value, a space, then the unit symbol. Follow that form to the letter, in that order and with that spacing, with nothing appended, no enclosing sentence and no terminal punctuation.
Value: 180 V
